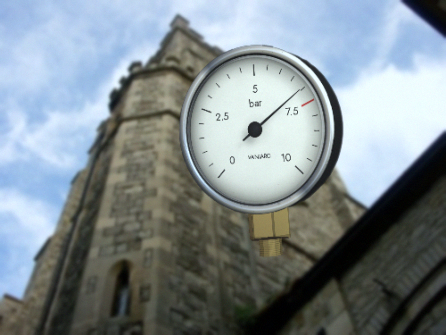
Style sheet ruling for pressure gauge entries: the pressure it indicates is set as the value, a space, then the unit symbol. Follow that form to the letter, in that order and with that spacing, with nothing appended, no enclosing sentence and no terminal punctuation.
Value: 7 bar
